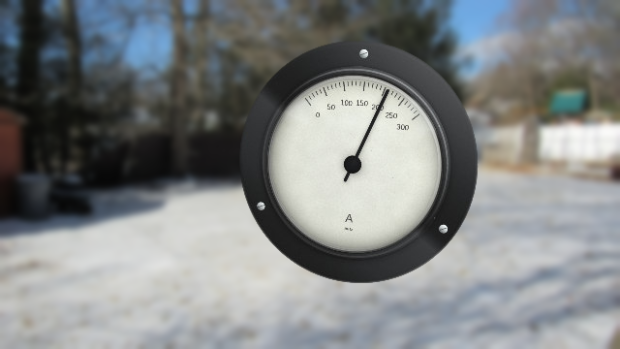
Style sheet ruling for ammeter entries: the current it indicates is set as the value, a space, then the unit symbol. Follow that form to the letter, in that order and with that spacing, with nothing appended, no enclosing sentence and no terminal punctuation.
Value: 210 A
